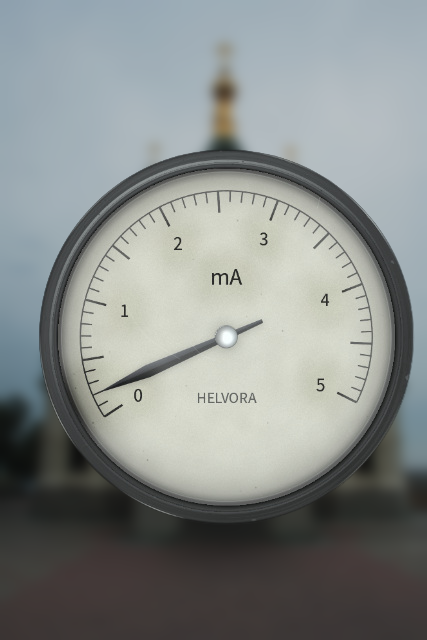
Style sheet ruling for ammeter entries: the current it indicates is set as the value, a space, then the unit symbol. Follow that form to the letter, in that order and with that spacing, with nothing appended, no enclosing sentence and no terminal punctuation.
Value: 0.2 mA
